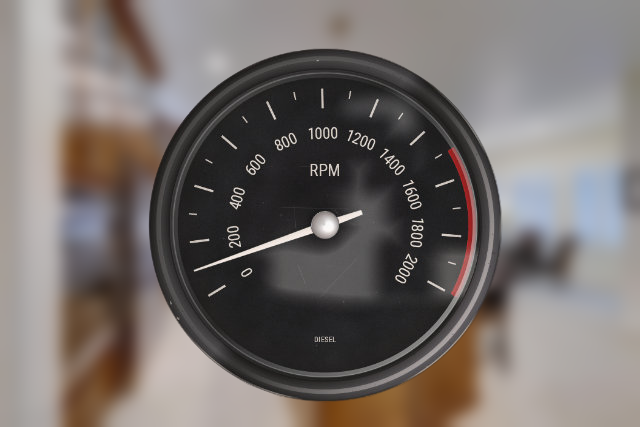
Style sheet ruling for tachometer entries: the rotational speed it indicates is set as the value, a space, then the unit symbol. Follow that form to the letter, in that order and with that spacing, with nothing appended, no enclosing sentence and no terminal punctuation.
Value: 100 rpm
